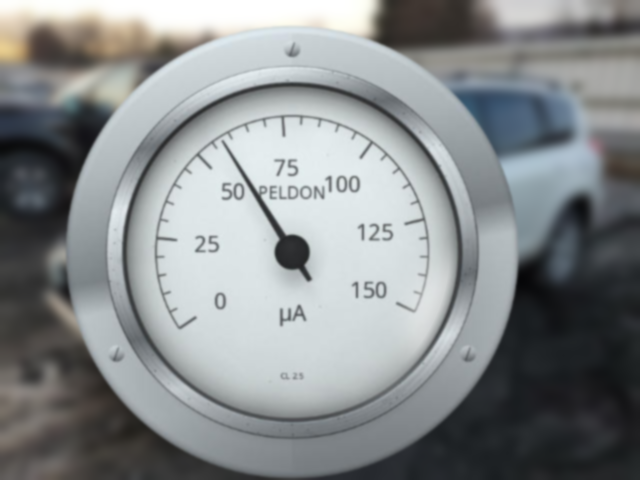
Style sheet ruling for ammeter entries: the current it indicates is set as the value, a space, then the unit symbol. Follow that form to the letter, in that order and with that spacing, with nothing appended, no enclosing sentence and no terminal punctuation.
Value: 57.5 µA
